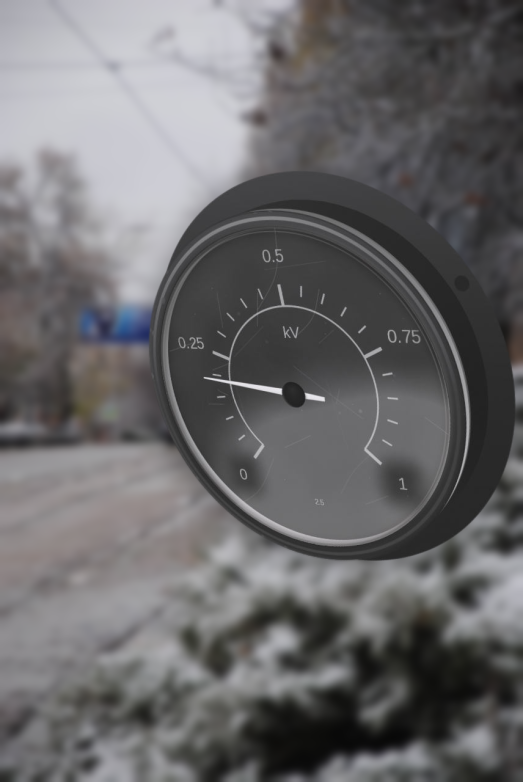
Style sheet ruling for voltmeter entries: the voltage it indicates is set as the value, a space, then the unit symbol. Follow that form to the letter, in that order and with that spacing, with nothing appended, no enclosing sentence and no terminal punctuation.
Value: 0.2 kV
